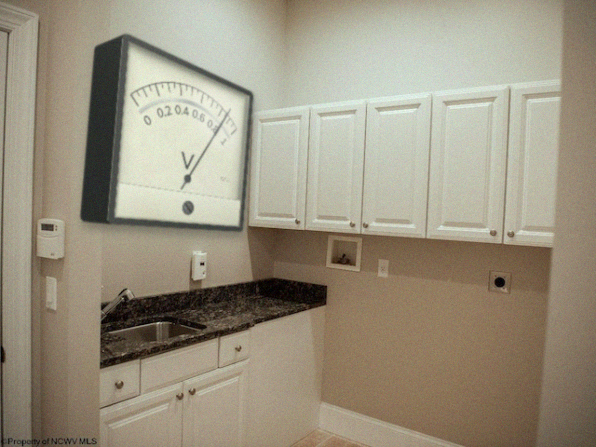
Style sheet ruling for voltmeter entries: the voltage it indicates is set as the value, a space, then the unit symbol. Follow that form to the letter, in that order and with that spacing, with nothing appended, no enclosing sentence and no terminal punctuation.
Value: 0.85 V
